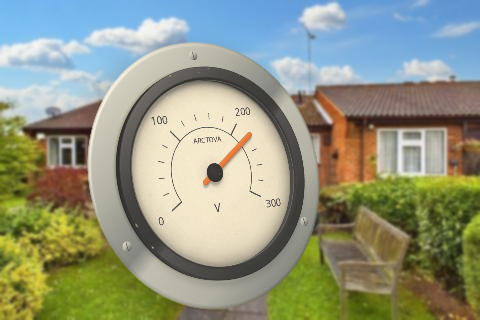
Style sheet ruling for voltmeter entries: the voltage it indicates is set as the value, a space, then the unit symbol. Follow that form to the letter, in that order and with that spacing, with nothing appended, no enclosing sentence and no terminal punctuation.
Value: 220 V
